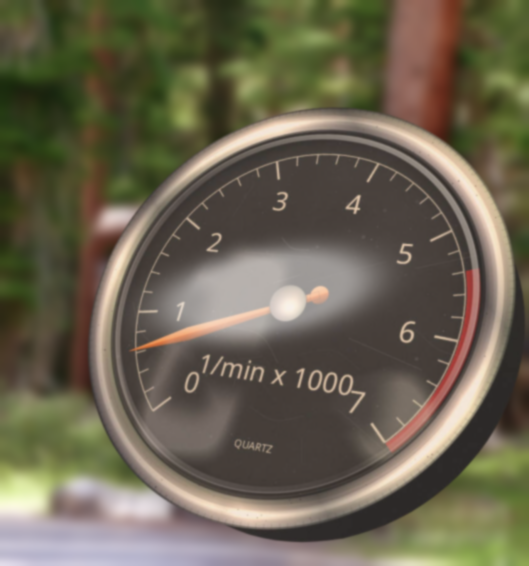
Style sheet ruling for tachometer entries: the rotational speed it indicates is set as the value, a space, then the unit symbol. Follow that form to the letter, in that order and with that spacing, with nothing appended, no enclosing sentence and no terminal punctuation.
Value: 600 rpm
